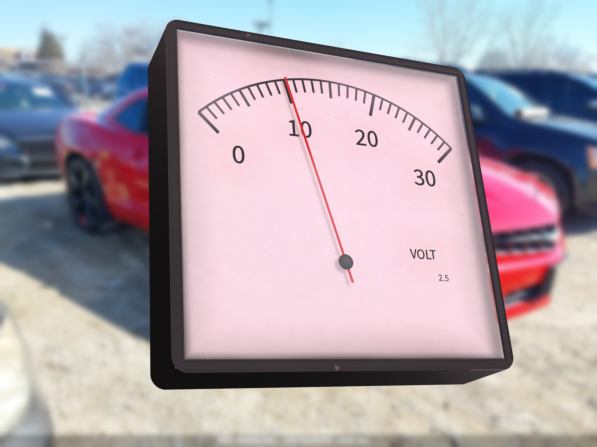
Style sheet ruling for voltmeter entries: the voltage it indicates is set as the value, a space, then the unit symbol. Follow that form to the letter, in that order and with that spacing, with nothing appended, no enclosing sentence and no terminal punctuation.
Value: 10 V
